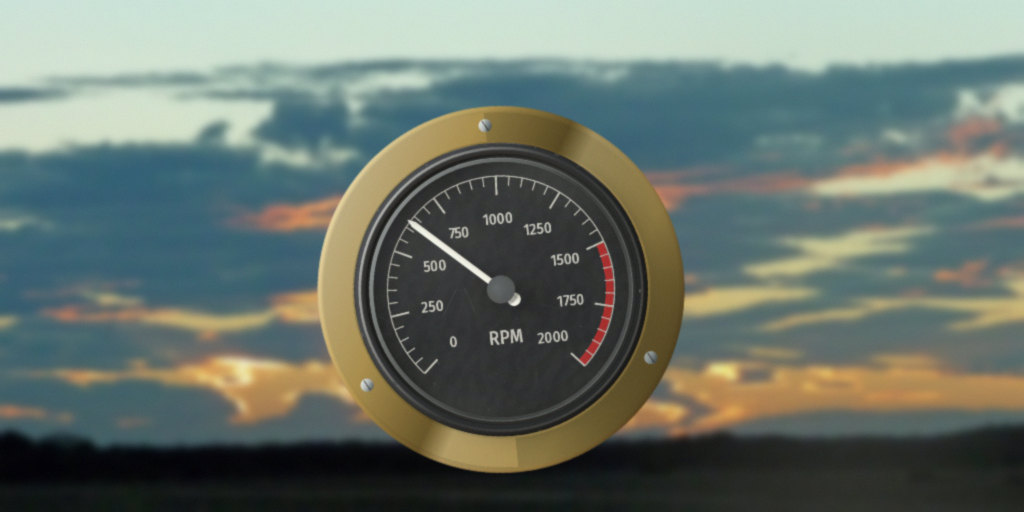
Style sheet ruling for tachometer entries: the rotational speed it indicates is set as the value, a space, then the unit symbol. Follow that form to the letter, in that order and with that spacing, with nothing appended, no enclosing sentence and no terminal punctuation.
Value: 625 rpm
